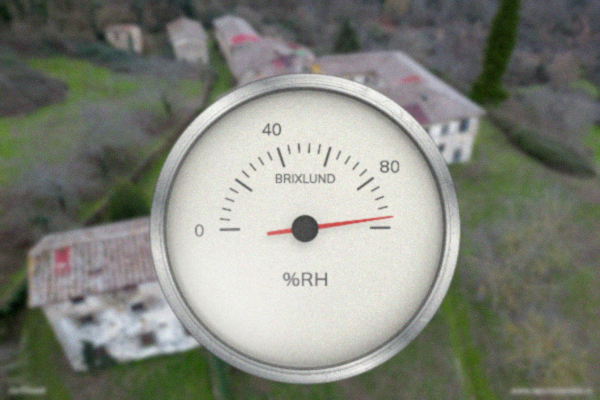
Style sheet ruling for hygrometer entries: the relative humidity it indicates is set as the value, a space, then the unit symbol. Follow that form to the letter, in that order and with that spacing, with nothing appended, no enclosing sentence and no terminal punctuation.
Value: 96 %
